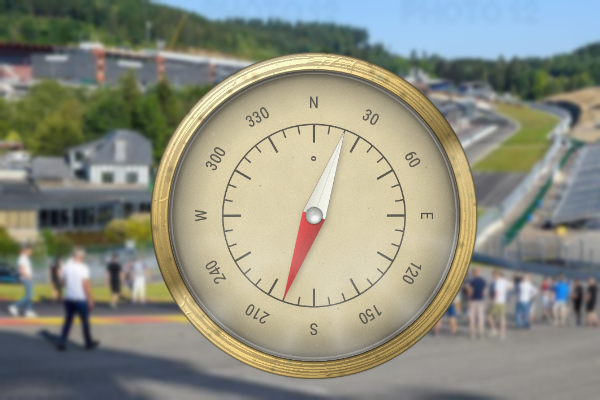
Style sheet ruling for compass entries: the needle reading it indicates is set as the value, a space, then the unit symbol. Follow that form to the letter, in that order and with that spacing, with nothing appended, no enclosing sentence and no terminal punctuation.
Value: 200 °
